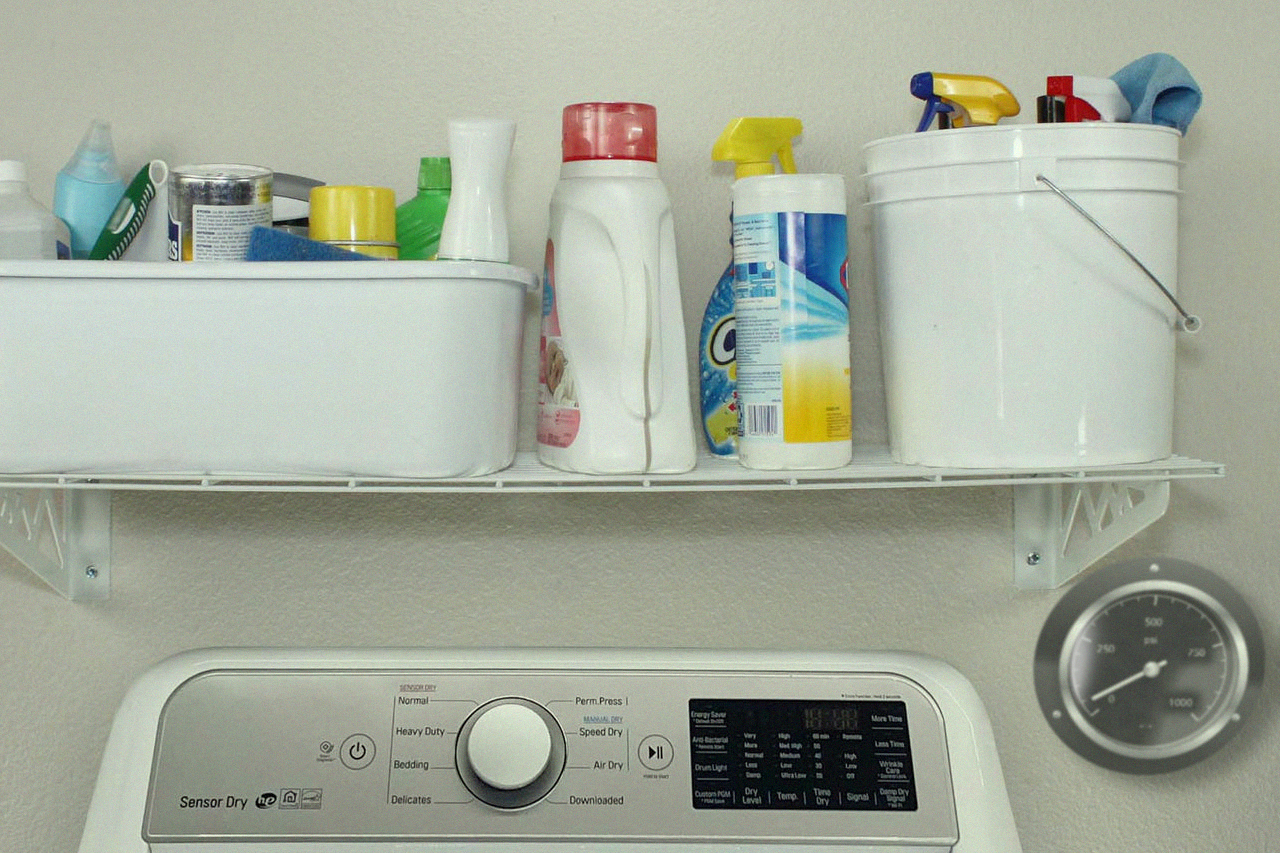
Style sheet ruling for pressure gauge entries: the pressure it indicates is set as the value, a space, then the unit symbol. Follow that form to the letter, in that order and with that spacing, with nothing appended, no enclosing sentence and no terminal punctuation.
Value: 50 psi
